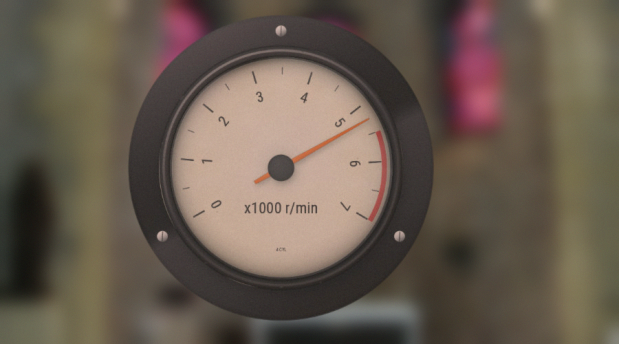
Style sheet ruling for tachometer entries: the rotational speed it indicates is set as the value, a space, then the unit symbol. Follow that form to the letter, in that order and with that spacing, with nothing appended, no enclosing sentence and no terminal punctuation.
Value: 5250 rpm
